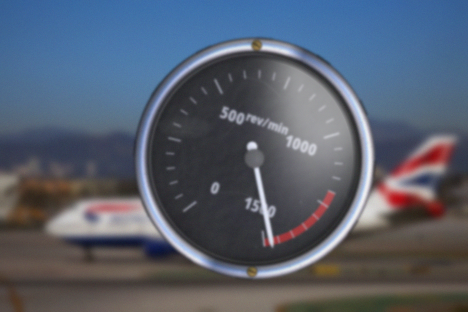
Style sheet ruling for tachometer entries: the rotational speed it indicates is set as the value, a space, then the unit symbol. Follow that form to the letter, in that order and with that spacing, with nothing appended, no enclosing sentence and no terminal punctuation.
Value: 1475 rpm
